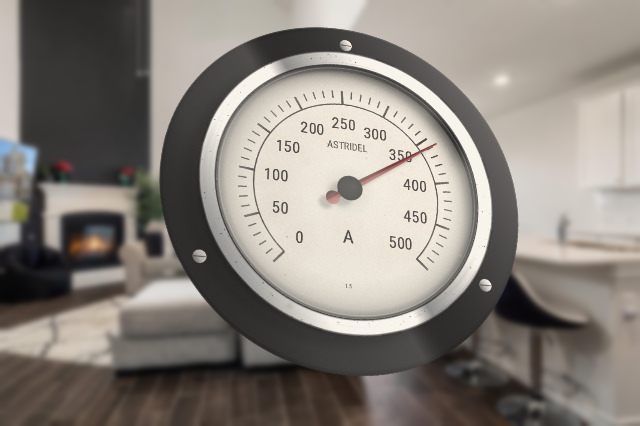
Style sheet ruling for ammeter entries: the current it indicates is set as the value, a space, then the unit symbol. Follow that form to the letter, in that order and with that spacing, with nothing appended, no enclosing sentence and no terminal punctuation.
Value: 360 A
